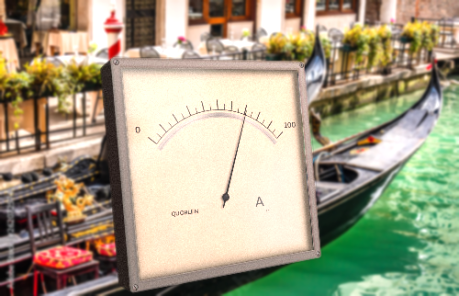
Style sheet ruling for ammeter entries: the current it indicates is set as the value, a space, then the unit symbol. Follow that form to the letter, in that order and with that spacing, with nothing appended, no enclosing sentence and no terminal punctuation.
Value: 70 A
